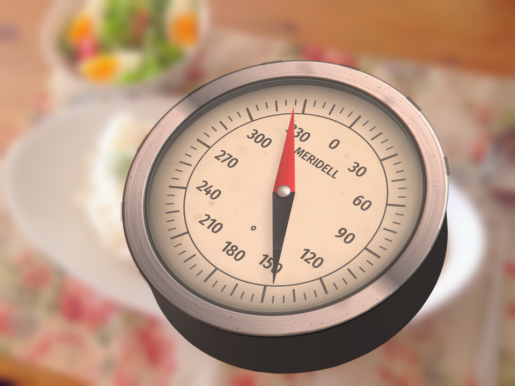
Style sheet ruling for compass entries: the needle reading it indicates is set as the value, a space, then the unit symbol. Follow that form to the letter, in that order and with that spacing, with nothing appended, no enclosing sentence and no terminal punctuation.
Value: 325 °
